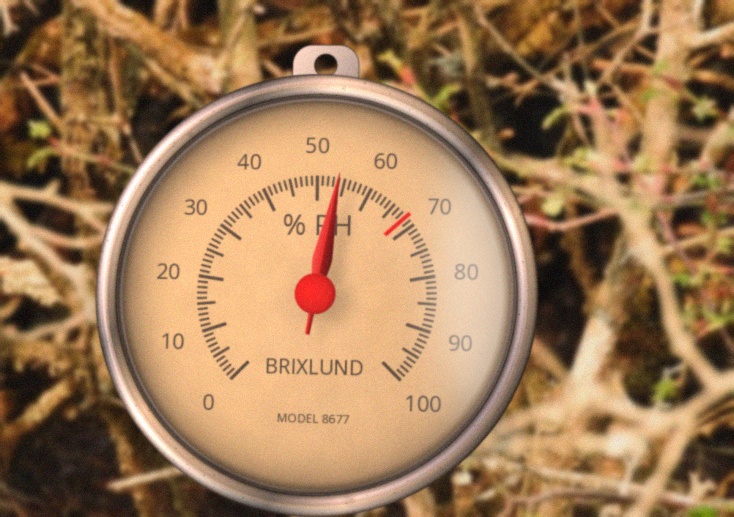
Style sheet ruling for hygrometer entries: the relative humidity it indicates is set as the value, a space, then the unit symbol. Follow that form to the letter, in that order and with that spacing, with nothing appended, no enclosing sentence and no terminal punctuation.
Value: 54 %
